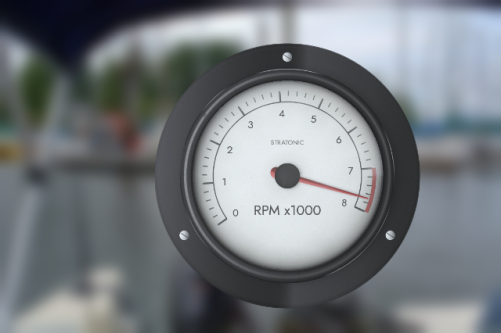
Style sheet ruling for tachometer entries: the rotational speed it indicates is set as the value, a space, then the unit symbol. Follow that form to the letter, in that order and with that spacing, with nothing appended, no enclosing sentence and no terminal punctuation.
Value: 7700 rpm
